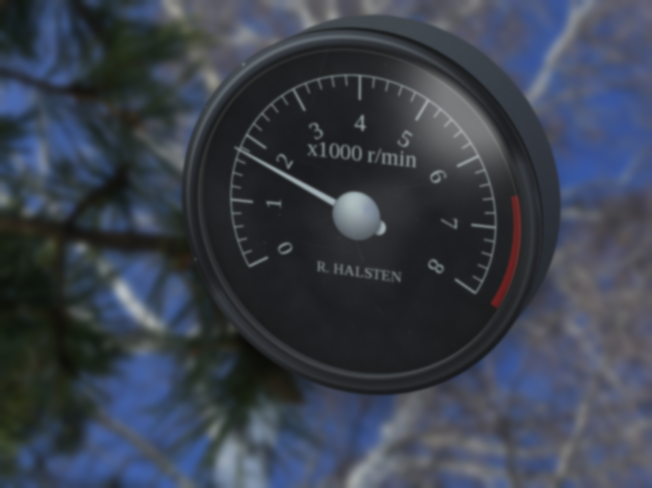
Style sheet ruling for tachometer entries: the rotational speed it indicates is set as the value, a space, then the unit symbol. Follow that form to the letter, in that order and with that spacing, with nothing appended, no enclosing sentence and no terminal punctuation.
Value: 1800 rpm
